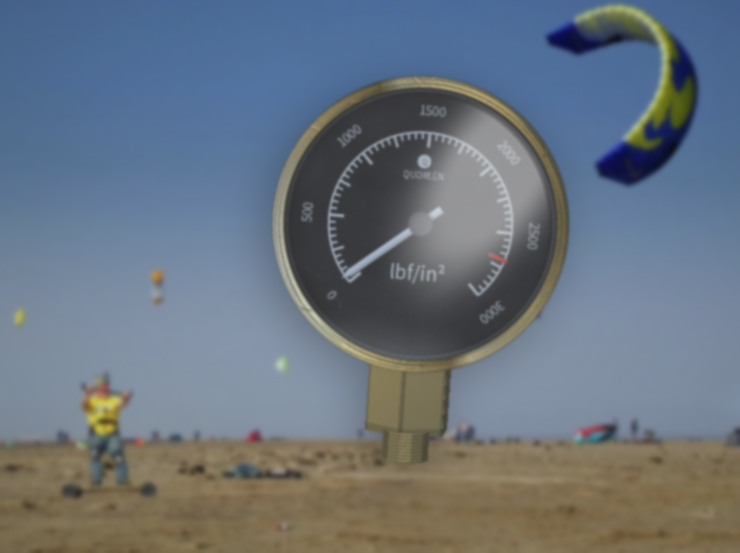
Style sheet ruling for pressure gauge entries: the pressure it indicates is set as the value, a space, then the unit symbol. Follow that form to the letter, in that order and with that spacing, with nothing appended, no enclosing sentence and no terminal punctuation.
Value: 50 psi
